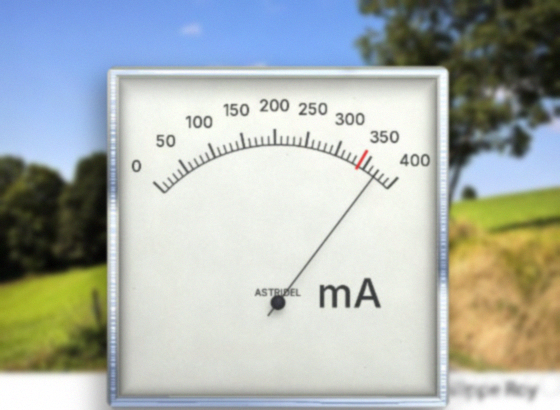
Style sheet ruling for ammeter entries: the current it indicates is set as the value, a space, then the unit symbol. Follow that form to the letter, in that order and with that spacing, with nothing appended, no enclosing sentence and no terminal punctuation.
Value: 370 mA
